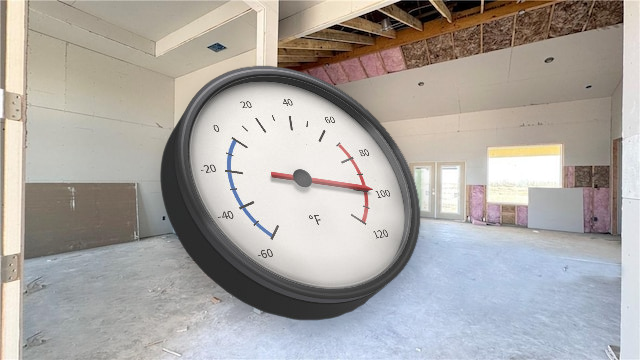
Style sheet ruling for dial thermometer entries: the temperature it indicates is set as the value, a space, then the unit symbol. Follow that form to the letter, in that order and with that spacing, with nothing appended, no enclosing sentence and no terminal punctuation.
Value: 100 °F
